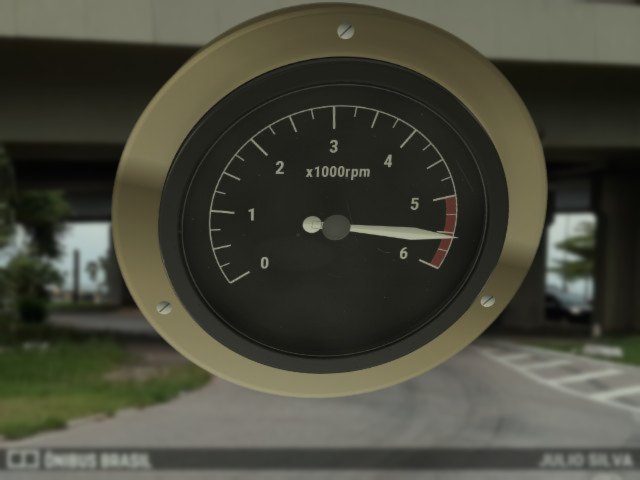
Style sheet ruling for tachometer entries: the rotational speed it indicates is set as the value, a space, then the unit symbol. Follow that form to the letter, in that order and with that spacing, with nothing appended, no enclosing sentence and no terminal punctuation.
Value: 5500 rpm
